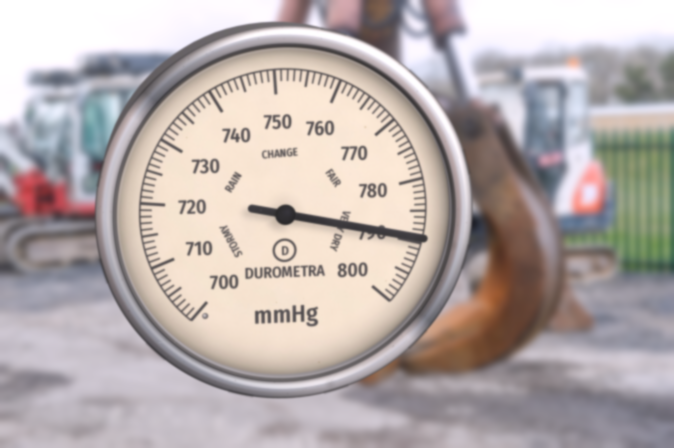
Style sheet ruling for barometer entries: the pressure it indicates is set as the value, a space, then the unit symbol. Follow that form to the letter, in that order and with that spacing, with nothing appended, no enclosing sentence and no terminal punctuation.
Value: 789 mmHg
